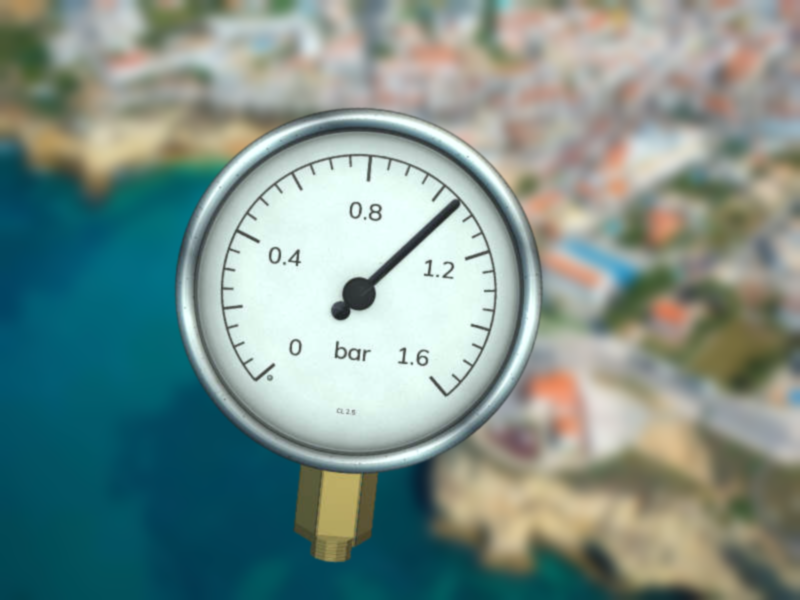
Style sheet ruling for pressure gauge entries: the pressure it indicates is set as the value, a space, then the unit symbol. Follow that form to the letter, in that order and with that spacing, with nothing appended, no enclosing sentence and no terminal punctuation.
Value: 1.05 bar
